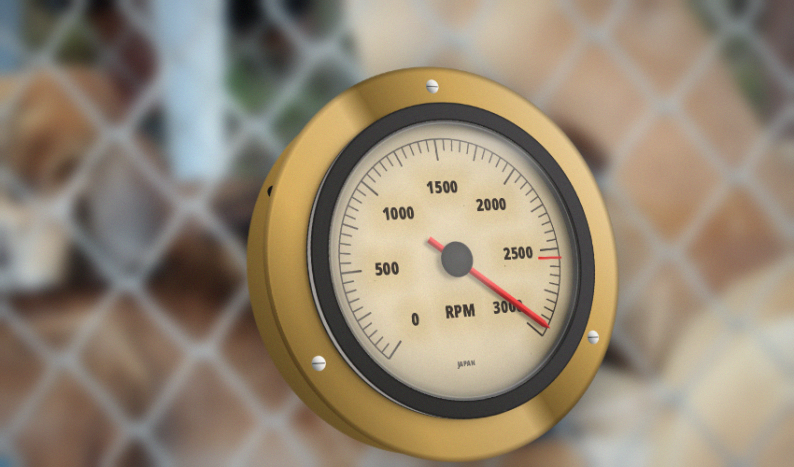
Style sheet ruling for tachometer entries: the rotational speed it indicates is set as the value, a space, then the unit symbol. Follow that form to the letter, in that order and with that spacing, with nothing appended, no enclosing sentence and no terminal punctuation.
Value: 2950 rpm
